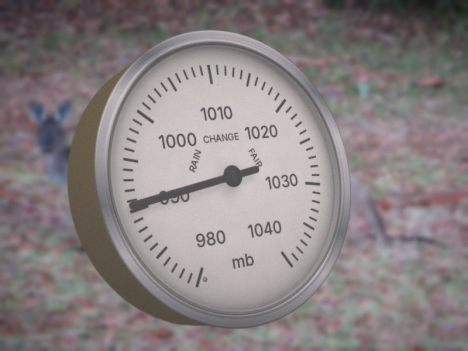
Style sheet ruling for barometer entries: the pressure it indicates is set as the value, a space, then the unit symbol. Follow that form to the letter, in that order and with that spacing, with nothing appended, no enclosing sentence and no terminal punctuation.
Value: 990.5 mbar
